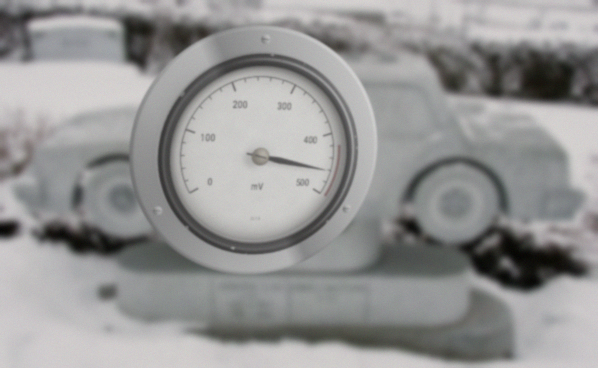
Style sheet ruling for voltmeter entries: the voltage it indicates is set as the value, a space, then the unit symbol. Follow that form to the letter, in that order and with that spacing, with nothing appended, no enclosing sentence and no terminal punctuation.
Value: 460 mV
